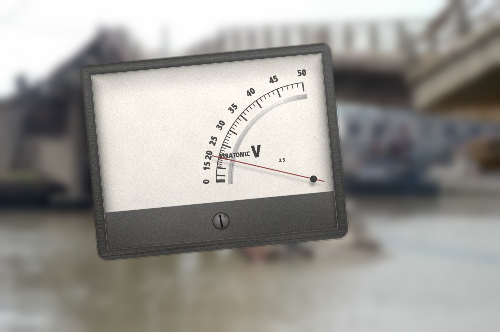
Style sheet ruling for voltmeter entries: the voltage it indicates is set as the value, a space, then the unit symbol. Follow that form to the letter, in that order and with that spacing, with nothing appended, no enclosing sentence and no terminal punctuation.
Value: 20 V
